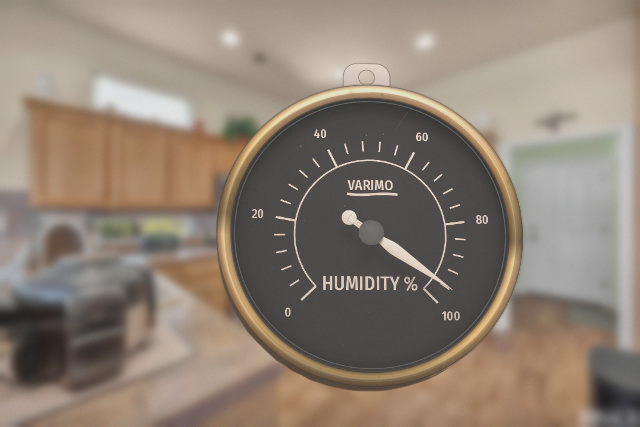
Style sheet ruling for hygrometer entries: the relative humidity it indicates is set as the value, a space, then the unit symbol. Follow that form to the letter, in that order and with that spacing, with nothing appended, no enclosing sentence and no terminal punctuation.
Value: 96 %
